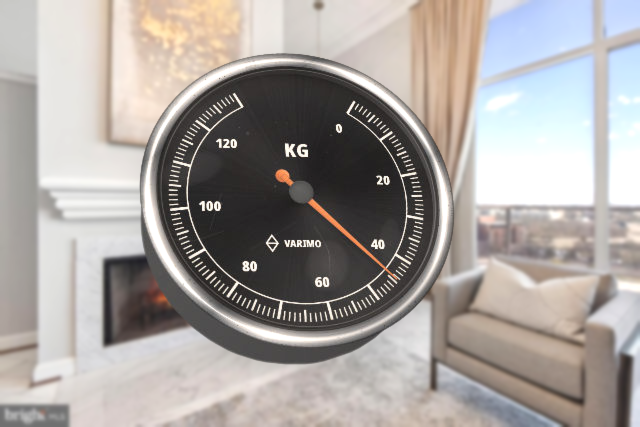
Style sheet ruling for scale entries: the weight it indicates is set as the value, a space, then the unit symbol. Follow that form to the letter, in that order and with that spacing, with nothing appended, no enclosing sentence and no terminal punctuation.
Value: 45 kg
